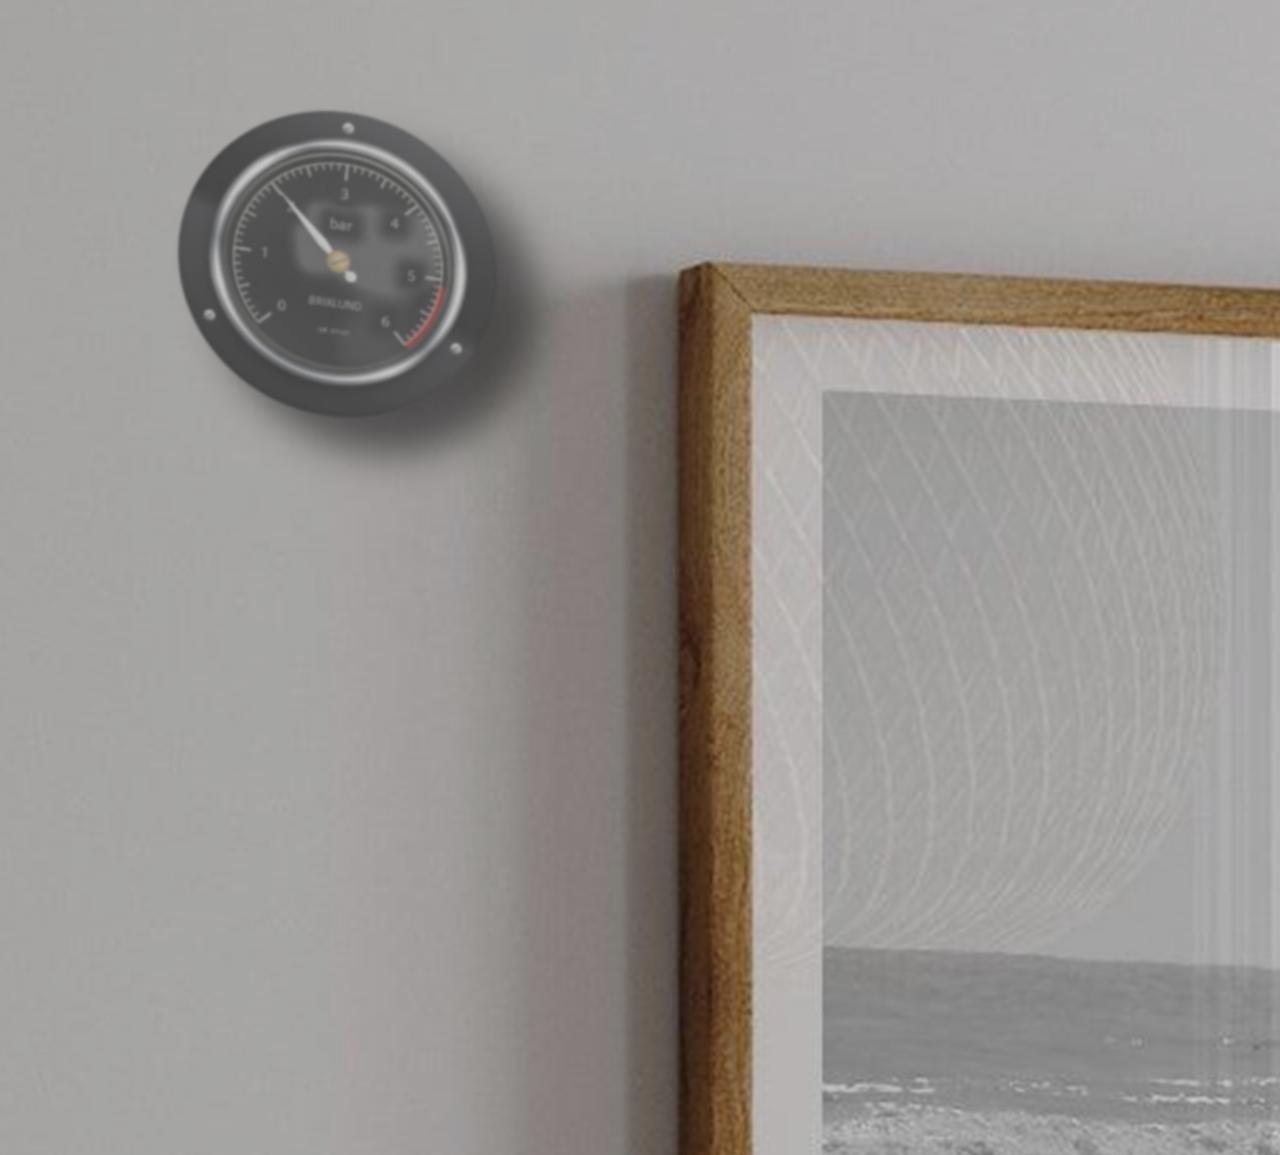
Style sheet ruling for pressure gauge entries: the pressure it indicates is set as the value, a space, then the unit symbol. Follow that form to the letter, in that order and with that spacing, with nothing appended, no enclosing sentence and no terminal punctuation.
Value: 2 bar
